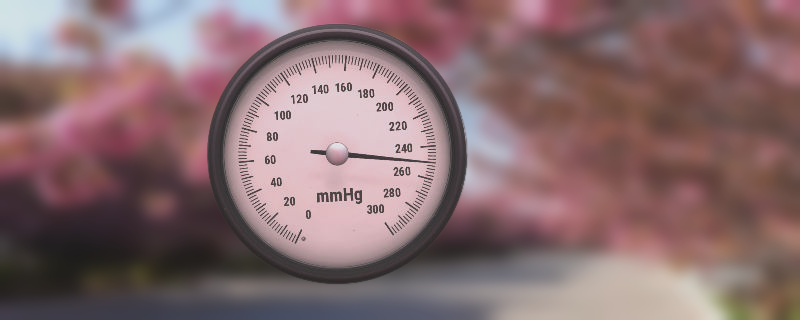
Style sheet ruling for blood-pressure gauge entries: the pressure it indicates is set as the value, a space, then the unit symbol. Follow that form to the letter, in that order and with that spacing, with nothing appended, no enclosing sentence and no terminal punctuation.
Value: 250 mmHg
